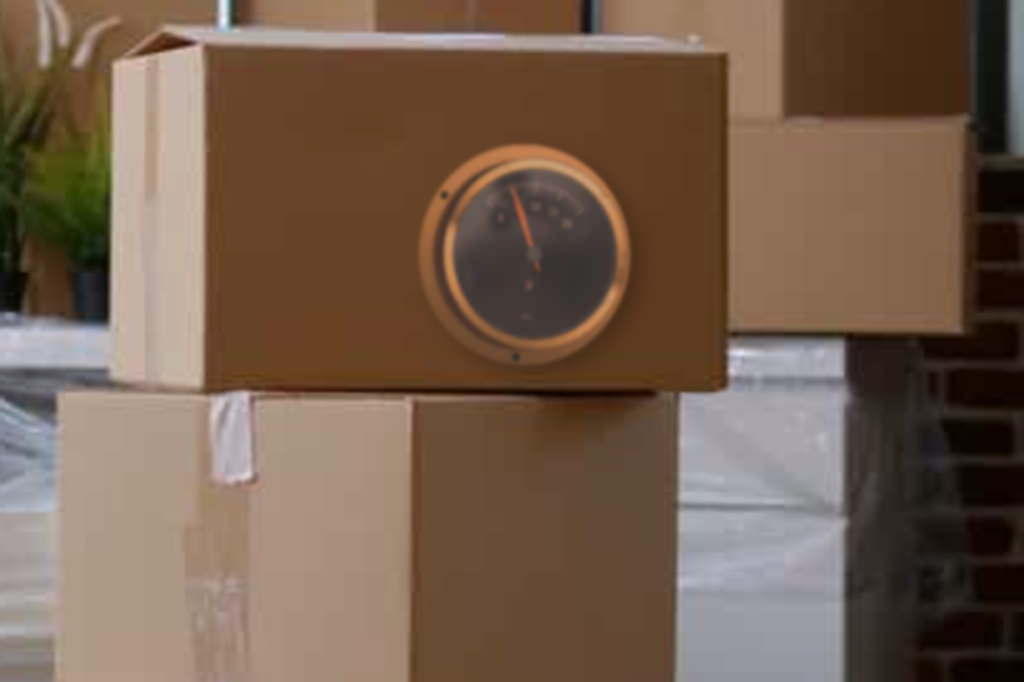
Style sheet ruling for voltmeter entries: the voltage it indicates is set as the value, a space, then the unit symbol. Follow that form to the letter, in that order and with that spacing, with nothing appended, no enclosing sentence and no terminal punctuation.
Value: 5 V
